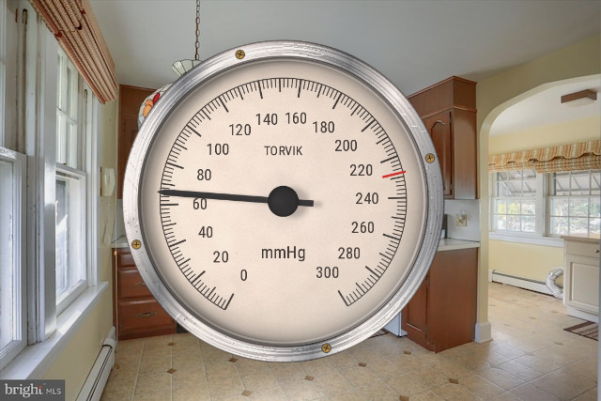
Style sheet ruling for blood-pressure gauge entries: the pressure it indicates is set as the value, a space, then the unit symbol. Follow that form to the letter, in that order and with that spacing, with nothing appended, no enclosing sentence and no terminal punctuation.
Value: 66 mmHg
